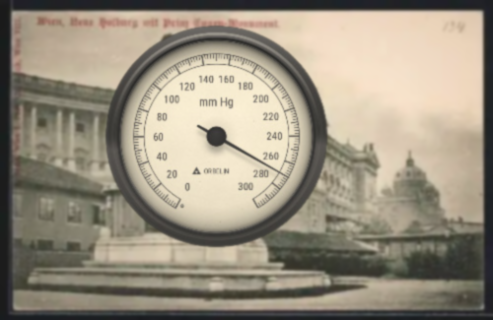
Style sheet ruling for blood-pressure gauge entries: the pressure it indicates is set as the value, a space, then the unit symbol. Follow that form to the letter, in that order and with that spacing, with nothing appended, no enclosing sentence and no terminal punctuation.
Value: 270 mmHg
